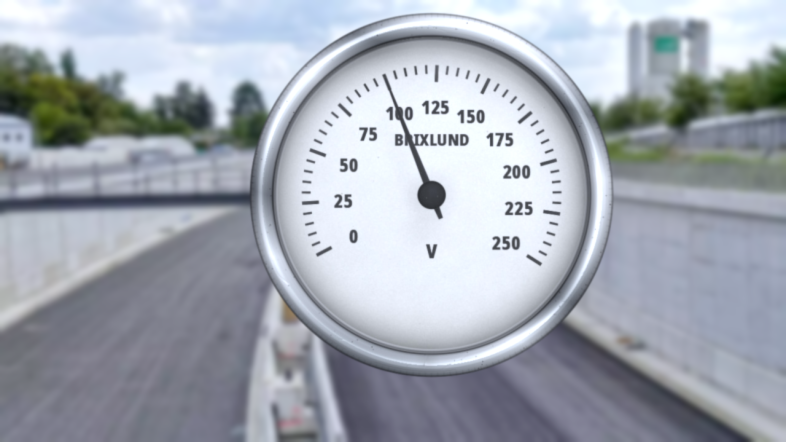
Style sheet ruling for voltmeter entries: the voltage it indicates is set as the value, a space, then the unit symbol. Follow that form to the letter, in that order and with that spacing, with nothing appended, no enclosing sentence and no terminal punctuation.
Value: 100 V
